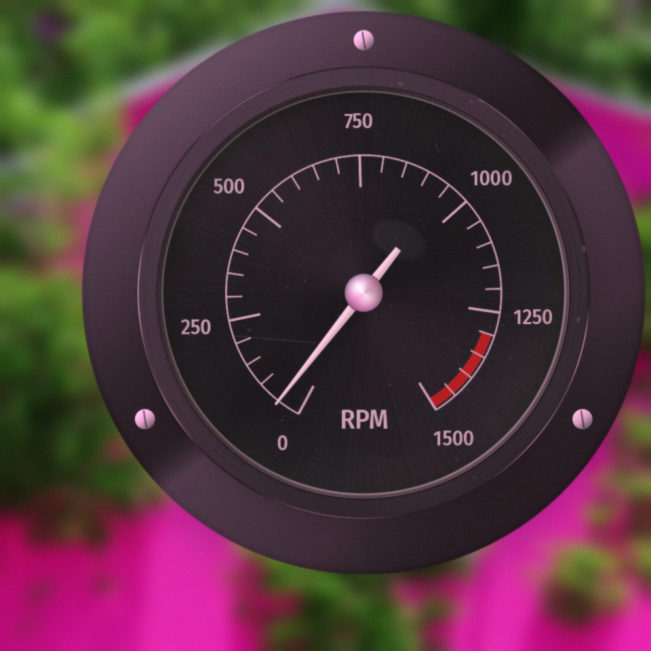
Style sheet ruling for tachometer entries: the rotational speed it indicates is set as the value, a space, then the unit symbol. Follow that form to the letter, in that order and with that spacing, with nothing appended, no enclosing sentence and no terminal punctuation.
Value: 50 rpm
